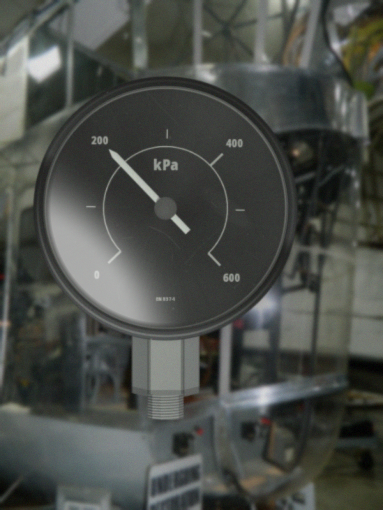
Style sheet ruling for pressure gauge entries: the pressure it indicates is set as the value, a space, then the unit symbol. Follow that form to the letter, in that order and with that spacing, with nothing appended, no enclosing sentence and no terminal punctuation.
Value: 200 kPa
